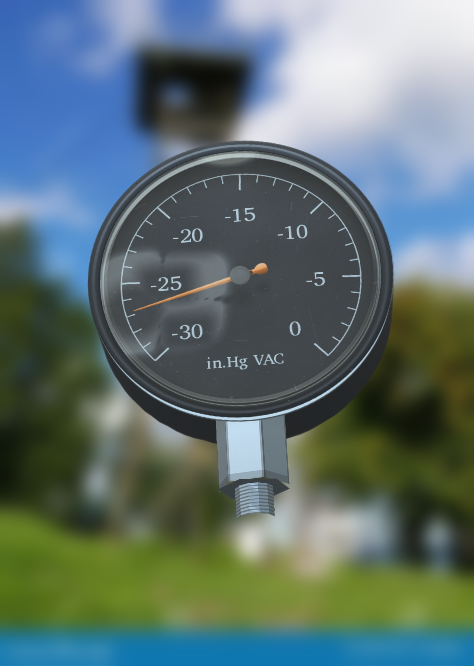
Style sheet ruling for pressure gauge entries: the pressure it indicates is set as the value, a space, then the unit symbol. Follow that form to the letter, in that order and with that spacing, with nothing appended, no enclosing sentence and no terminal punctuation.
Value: -27 inHg
